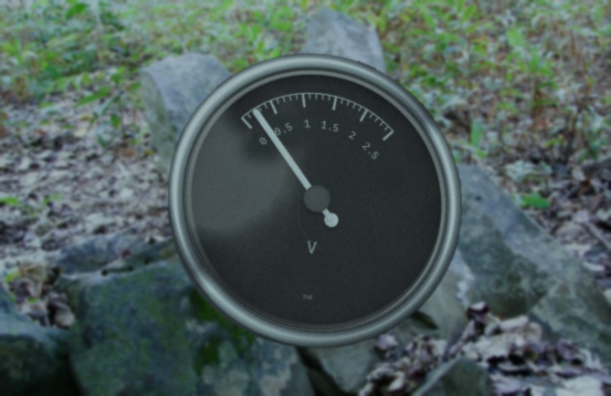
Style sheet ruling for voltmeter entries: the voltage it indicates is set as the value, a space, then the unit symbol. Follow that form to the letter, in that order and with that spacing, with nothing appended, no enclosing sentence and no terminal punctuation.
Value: 0.2 V
